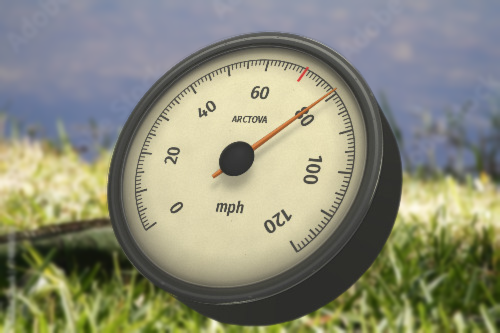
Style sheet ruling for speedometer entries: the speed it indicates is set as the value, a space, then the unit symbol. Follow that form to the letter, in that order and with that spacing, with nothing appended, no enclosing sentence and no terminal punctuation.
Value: 80 mph
